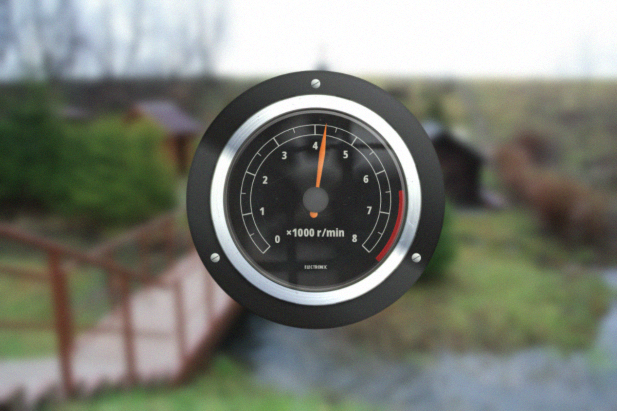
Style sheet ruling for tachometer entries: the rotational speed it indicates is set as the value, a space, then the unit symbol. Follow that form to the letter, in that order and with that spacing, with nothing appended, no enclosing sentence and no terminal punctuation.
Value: 4250 rpm
